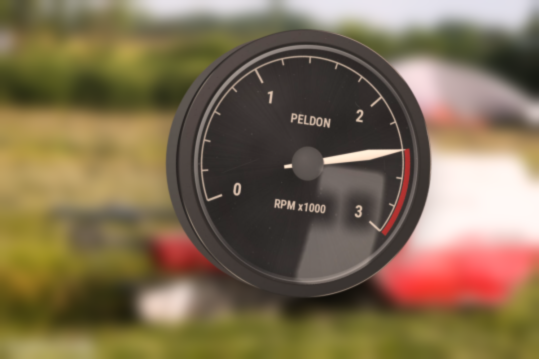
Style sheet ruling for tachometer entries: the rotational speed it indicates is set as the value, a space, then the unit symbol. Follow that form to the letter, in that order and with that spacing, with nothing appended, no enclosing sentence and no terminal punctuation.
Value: 2400 rpm
